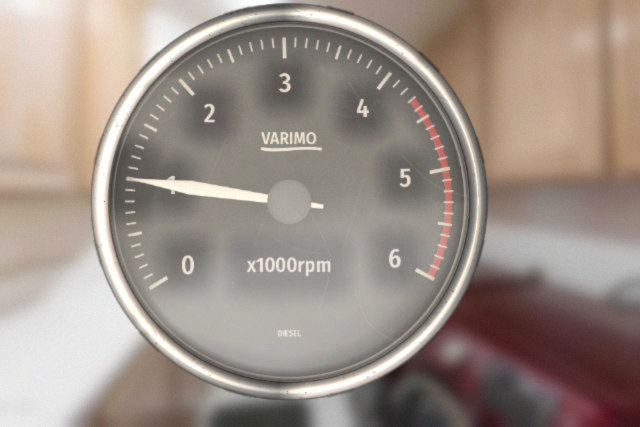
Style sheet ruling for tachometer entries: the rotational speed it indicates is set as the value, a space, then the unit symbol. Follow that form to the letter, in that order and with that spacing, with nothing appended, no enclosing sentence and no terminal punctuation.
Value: 1000 rpm
